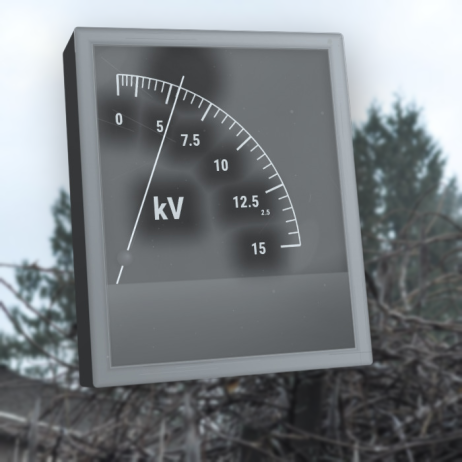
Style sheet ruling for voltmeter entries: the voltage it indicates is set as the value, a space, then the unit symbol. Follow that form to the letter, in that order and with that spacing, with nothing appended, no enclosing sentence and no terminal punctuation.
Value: 5.5 kV
